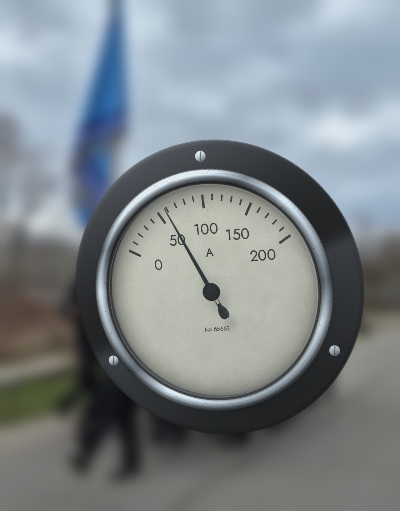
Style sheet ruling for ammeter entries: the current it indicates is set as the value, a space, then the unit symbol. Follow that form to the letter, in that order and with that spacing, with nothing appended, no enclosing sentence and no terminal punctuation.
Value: 60 A
